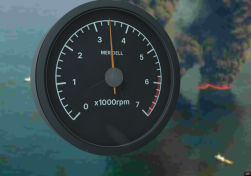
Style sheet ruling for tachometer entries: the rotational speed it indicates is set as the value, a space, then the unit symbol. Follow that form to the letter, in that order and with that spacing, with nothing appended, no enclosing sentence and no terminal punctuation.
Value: 3400 rpm
